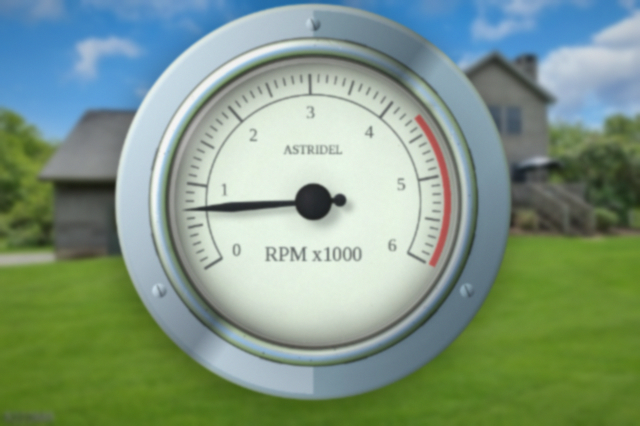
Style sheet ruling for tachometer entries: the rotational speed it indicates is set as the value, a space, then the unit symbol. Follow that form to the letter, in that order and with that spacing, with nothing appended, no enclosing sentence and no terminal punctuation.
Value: 700 rpm
